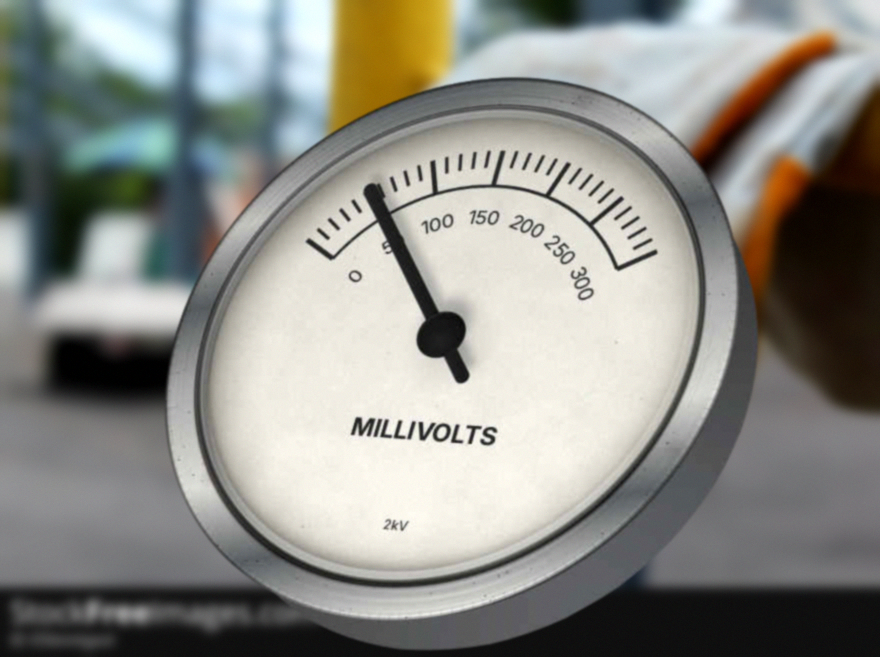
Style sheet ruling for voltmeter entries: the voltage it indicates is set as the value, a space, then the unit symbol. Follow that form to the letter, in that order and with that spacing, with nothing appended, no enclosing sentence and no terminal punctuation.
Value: 55 mV
